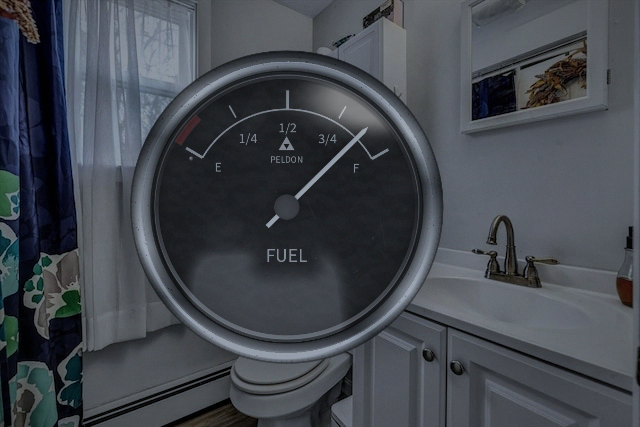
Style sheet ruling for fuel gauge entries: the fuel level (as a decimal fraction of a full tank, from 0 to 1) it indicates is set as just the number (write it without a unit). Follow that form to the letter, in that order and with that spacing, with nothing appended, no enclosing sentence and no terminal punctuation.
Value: 0.875
